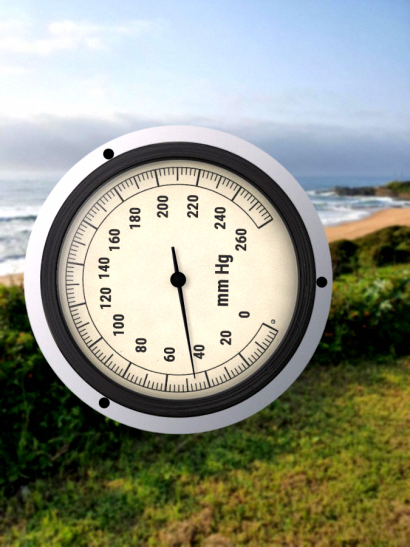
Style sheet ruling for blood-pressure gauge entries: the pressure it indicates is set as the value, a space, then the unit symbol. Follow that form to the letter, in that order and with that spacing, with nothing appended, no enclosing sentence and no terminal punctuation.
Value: 46 mmHg
